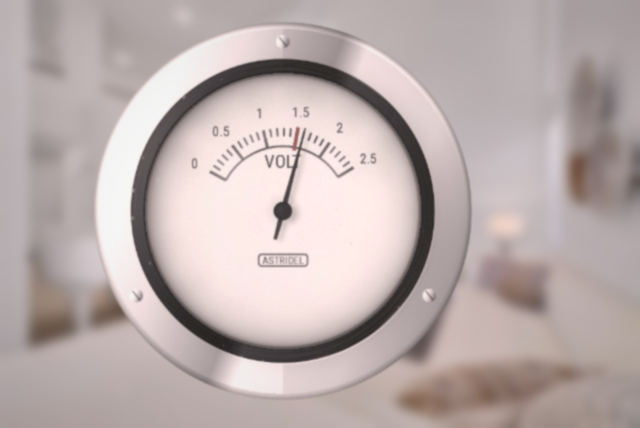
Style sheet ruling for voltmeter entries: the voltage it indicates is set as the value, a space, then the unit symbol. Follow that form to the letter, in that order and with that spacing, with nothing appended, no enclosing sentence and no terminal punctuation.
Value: 1.6 V
